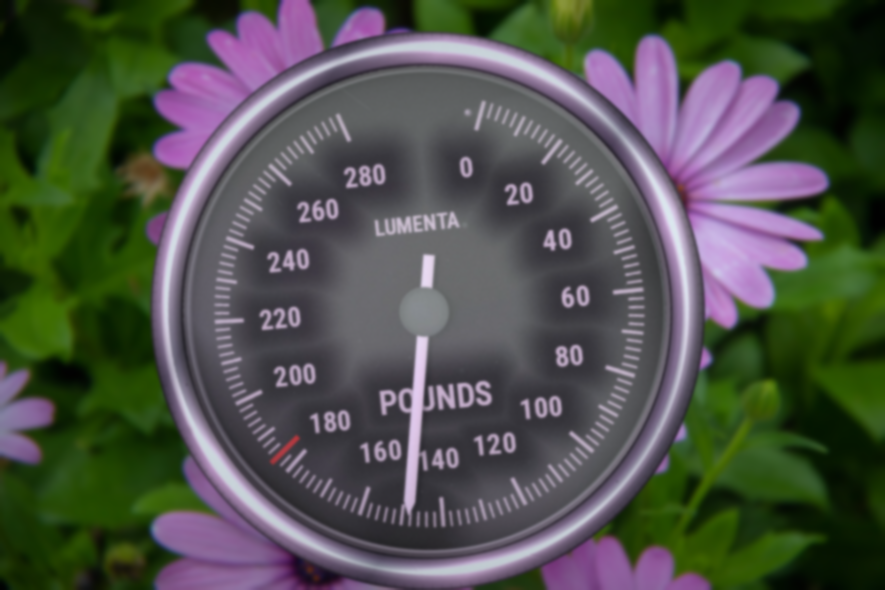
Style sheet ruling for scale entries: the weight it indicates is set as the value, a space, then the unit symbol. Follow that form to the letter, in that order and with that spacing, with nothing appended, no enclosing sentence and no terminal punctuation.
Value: 148 lb
